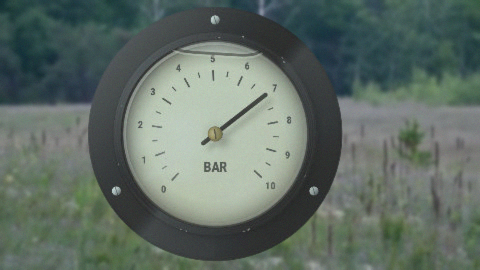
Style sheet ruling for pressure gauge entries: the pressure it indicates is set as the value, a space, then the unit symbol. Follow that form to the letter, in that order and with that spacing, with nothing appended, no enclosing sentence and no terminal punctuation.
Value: 7 bar
